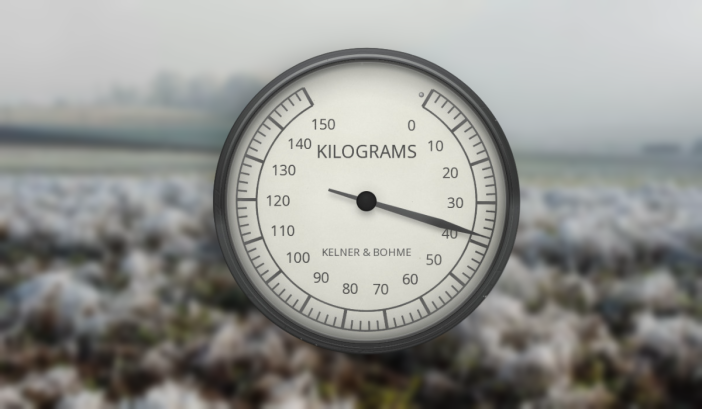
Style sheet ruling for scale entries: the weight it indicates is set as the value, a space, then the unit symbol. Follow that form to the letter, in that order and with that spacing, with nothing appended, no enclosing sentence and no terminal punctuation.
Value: 38 kg
